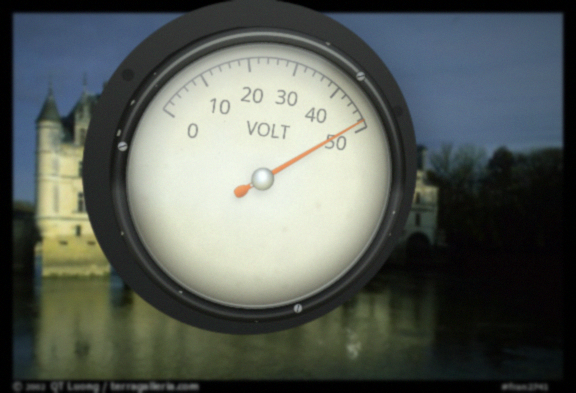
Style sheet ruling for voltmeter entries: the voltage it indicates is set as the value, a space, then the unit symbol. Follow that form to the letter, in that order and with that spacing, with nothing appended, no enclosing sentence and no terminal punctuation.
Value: 48 V
